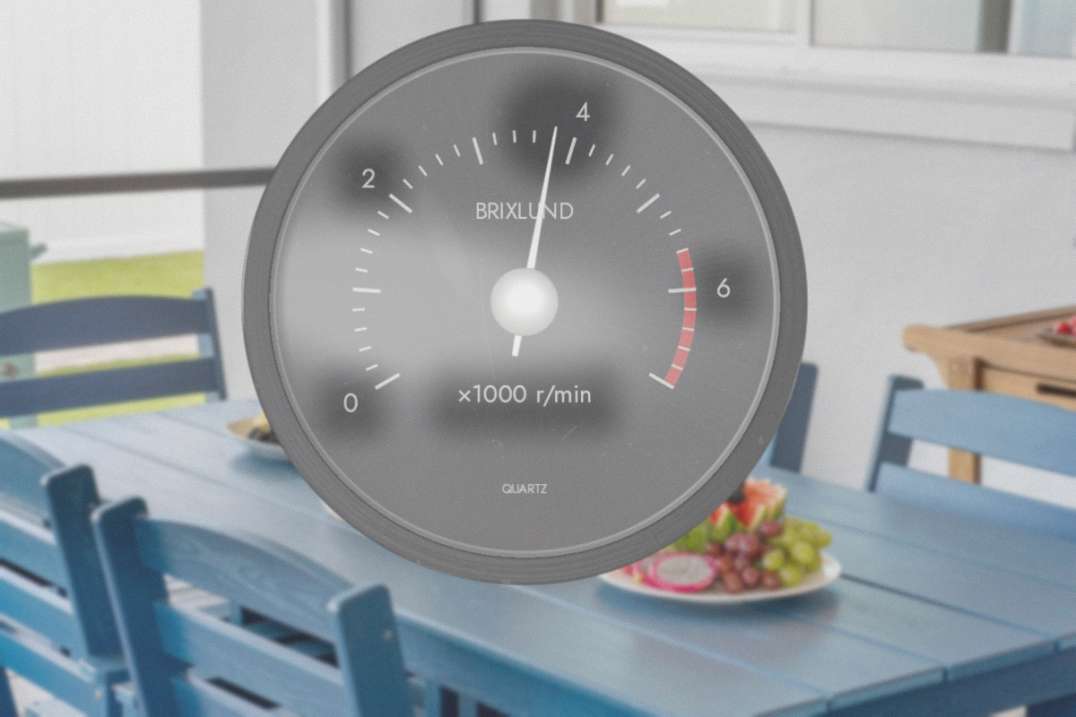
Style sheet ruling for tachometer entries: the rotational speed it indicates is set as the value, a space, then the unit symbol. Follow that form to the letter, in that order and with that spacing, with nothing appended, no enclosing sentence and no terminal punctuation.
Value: 3800 rpm
